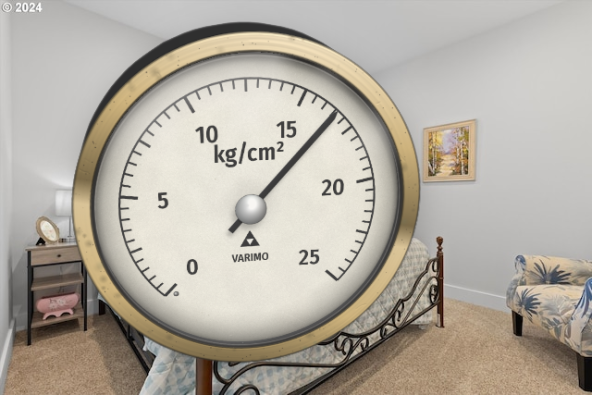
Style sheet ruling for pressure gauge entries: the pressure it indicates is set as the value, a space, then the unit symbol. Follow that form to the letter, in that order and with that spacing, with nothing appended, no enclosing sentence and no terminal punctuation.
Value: 16.5 kg/cm²
